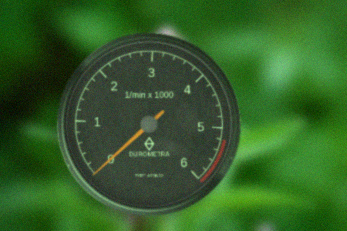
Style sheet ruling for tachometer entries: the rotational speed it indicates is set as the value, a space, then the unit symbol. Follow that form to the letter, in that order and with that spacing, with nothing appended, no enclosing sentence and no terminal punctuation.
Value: 0 rpm
